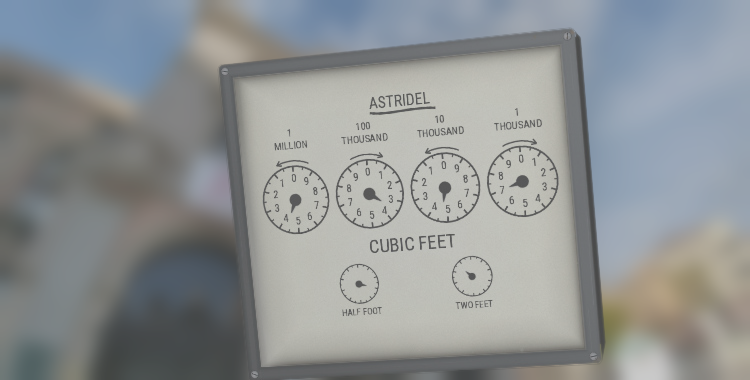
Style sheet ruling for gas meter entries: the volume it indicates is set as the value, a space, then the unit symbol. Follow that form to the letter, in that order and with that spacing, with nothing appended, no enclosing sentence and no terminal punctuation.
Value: 434700 ft³
